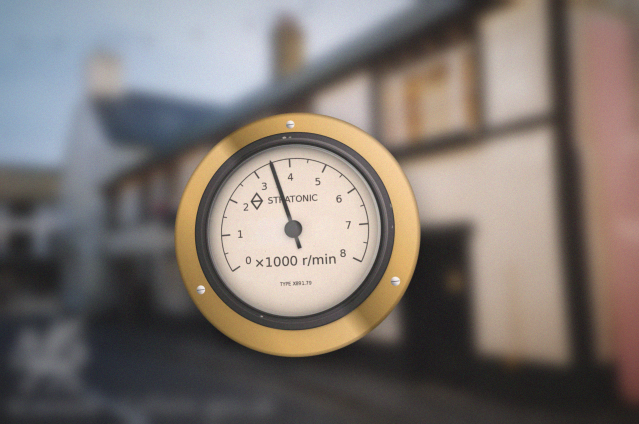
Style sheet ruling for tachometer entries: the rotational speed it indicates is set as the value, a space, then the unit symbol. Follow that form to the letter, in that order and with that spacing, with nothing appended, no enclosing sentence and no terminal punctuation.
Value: 3500 rpm
